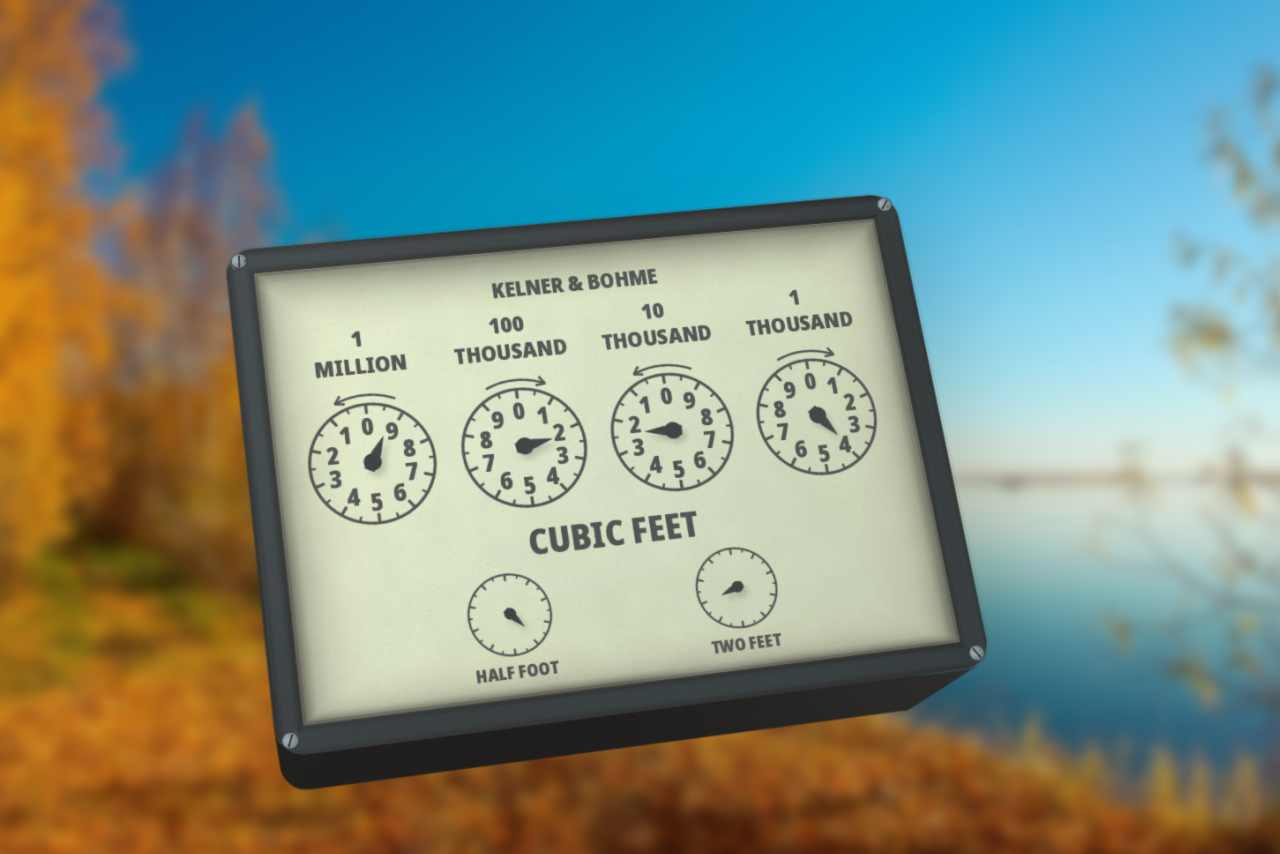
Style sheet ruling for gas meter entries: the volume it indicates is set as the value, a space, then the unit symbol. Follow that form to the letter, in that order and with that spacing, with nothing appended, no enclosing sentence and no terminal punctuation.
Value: 922400 ft³
